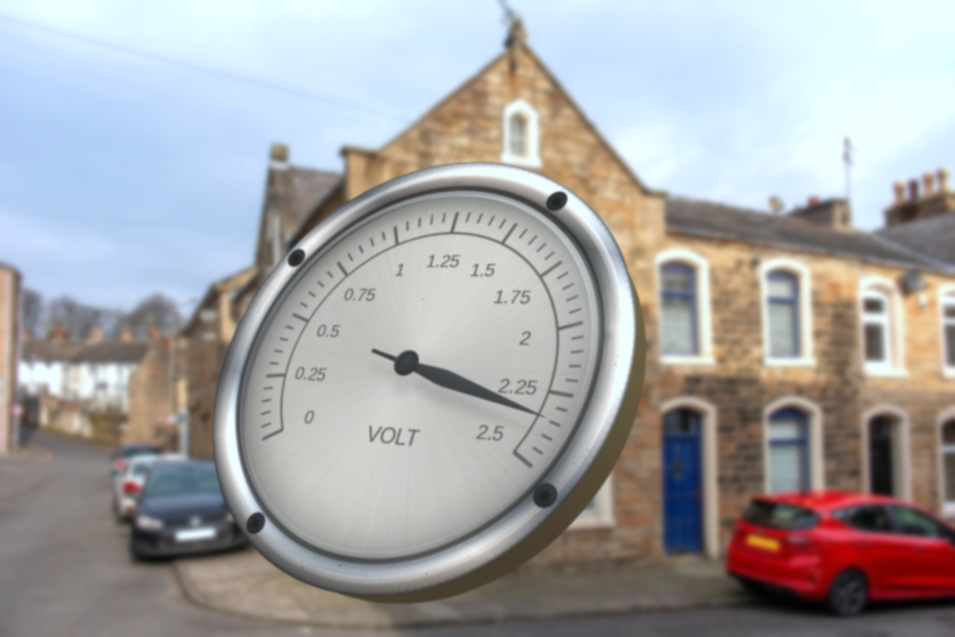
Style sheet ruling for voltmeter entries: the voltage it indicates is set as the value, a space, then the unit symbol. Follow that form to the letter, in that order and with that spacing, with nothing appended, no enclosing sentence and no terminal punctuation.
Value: 2.35 V
